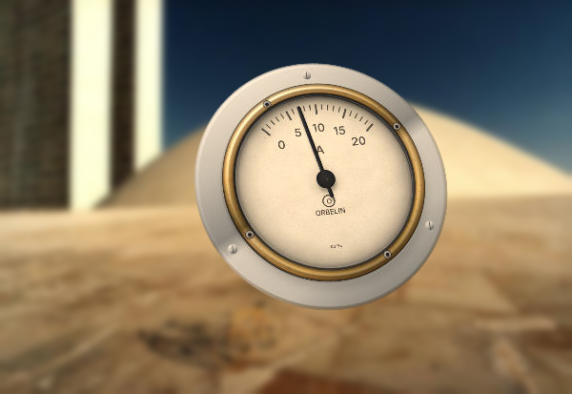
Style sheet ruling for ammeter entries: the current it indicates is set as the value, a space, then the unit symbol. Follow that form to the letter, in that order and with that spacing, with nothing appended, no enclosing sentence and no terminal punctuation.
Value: 7 A
